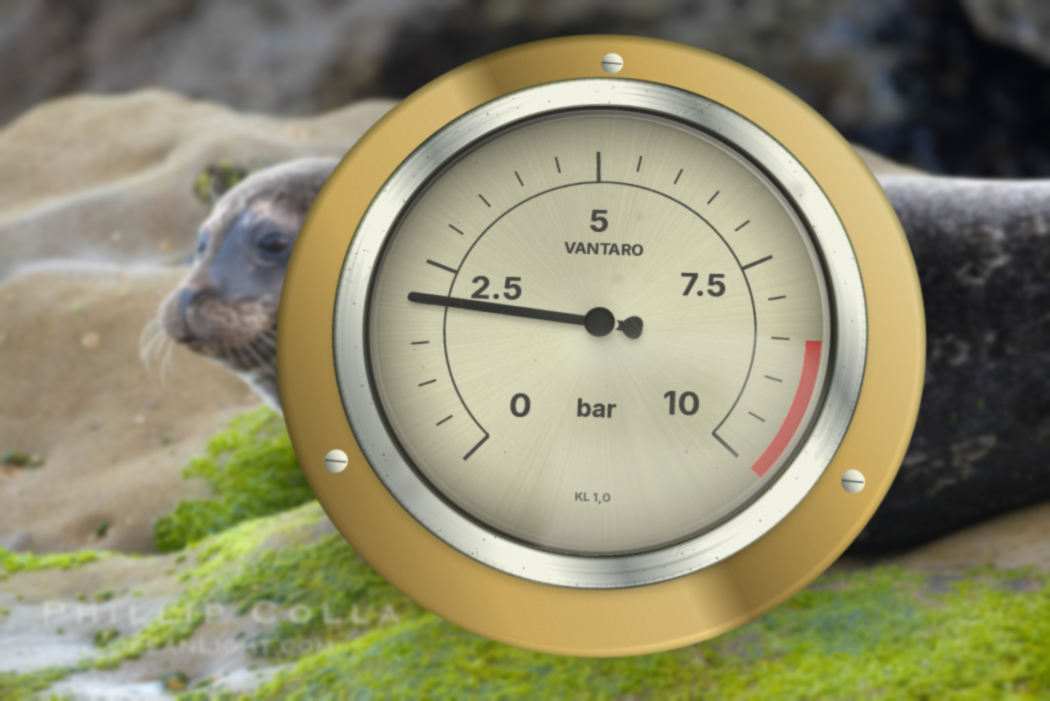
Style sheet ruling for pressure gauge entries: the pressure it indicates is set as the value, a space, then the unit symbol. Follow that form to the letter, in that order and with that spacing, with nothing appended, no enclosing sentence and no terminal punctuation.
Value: 2 bar
